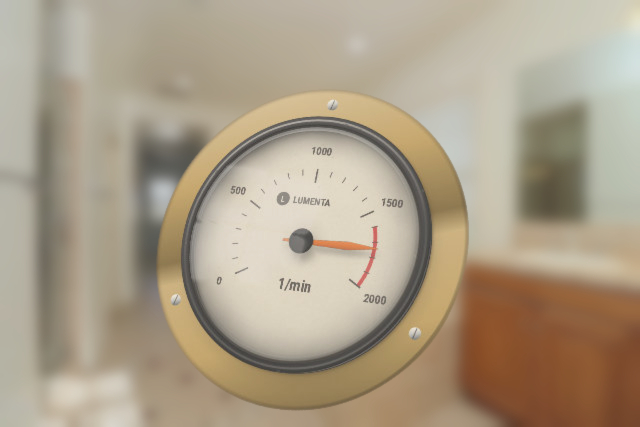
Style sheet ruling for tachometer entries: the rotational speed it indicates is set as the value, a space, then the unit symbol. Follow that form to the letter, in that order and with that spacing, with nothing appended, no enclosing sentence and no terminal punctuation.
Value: 1750 rpm
